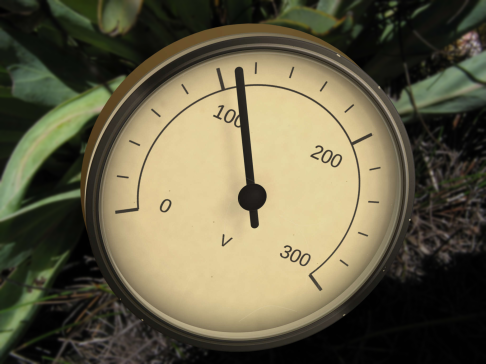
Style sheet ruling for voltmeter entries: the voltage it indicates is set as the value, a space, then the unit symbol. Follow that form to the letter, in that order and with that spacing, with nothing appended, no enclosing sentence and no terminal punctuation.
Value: 110 V
